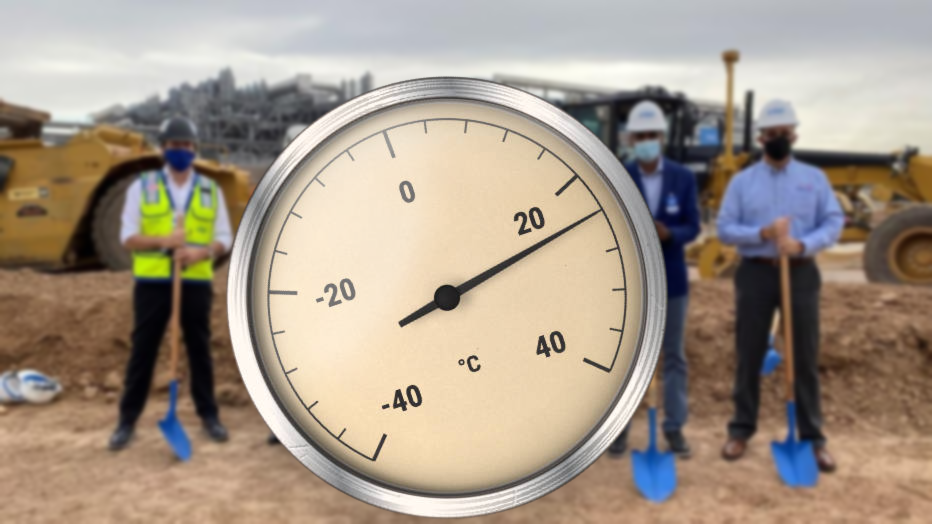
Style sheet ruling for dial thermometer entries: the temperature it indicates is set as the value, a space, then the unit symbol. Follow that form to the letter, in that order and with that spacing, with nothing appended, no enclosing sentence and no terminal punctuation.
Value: 24 °C
